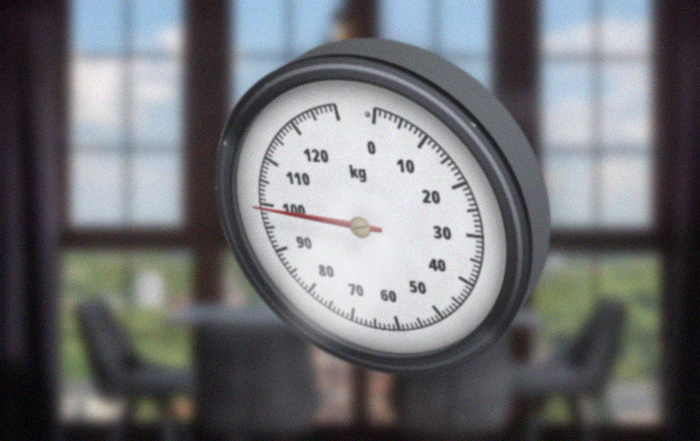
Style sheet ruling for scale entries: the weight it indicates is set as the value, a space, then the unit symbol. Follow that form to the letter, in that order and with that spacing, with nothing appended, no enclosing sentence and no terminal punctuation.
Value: 100 kg
